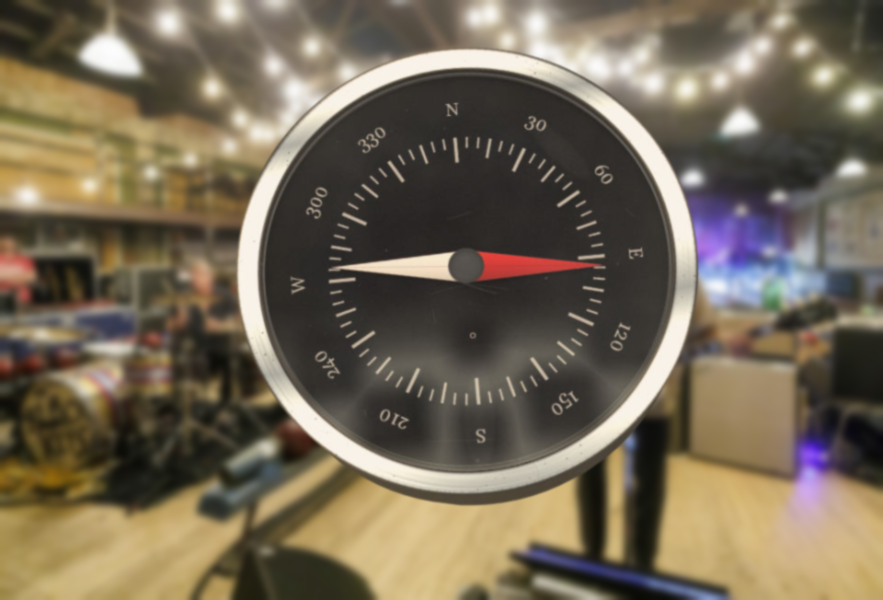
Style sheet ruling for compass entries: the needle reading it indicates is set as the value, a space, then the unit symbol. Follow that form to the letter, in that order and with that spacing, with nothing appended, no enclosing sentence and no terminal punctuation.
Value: 95 °
